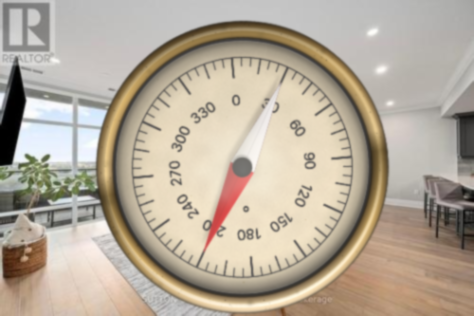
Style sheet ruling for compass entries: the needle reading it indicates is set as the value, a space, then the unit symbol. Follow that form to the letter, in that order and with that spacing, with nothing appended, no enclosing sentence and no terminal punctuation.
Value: 210 °
